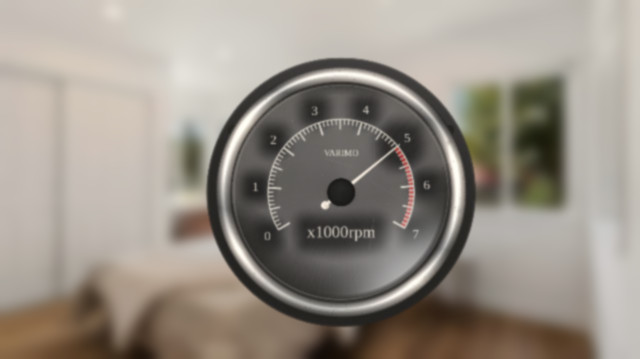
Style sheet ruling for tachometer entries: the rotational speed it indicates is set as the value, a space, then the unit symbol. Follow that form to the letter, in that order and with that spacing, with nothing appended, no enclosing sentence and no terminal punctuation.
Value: 5000 rpm
